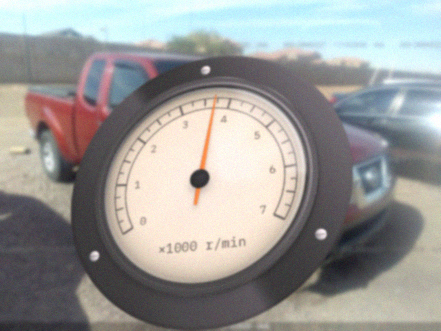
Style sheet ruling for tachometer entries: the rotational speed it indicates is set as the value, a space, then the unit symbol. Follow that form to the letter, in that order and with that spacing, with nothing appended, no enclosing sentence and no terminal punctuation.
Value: 3750 rpm
